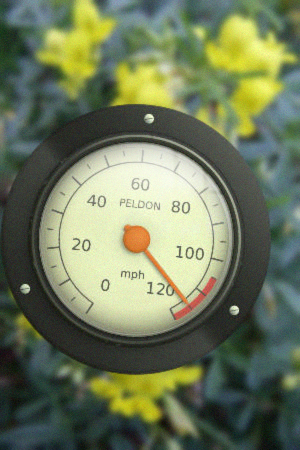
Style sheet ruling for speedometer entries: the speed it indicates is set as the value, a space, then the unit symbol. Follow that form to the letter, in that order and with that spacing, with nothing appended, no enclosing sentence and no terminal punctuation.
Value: 115 mph
